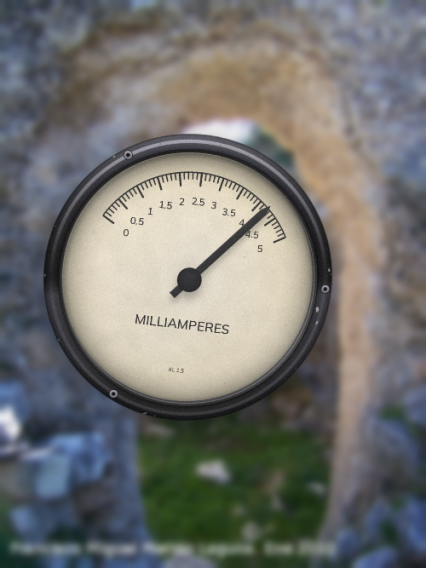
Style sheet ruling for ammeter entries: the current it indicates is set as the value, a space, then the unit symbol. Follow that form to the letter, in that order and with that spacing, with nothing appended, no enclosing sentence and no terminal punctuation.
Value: 4.2 mA
